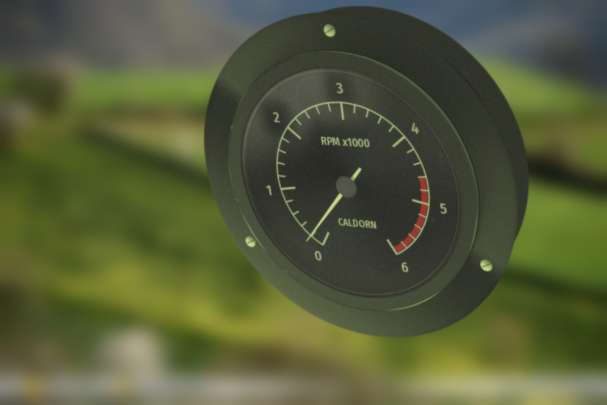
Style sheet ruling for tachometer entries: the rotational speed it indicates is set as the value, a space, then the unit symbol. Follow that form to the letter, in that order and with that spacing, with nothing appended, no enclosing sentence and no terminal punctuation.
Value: 200 rpm
